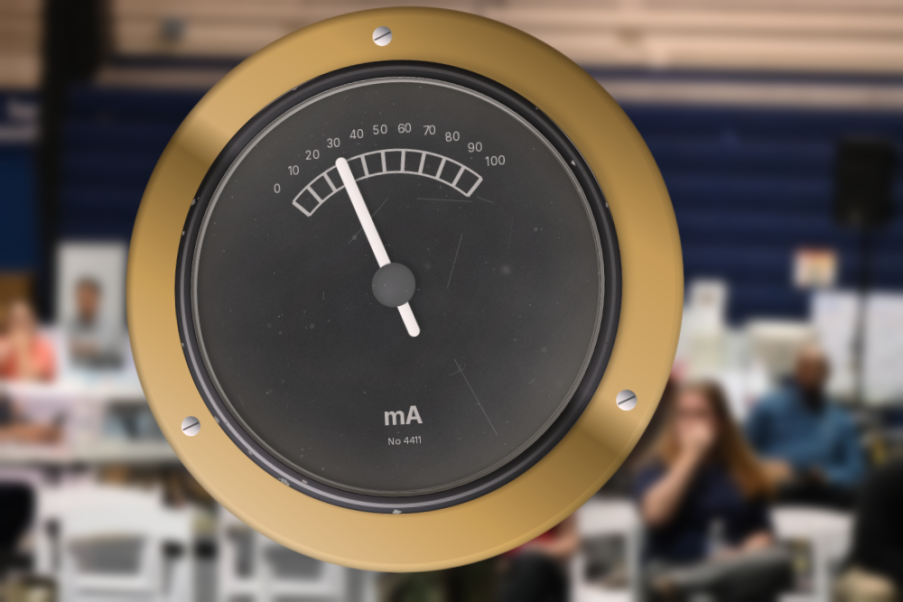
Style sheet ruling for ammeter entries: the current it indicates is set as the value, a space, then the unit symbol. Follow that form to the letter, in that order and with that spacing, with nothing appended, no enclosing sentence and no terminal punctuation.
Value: 30 mA
